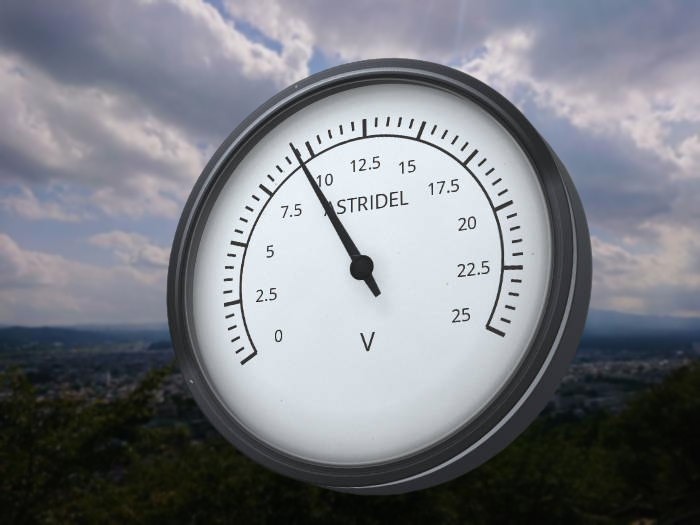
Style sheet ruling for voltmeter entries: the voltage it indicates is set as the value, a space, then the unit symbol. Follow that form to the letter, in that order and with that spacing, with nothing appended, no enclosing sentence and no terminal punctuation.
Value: 9.5 V
